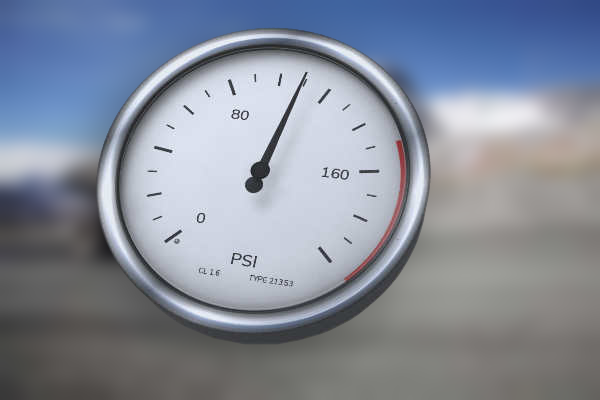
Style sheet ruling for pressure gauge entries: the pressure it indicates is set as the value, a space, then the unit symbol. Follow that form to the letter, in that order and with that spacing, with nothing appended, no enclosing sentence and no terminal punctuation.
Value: 110 psi
